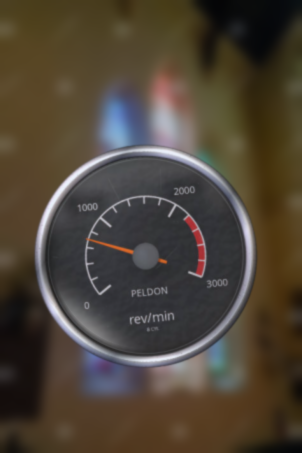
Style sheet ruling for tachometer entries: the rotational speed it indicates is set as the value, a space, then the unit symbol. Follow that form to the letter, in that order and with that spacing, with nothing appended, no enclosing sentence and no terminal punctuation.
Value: 700 rpm
